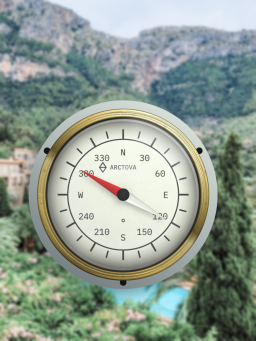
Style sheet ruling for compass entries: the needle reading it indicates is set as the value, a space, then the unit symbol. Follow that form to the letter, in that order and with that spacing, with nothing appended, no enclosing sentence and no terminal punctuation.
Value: 300 °
